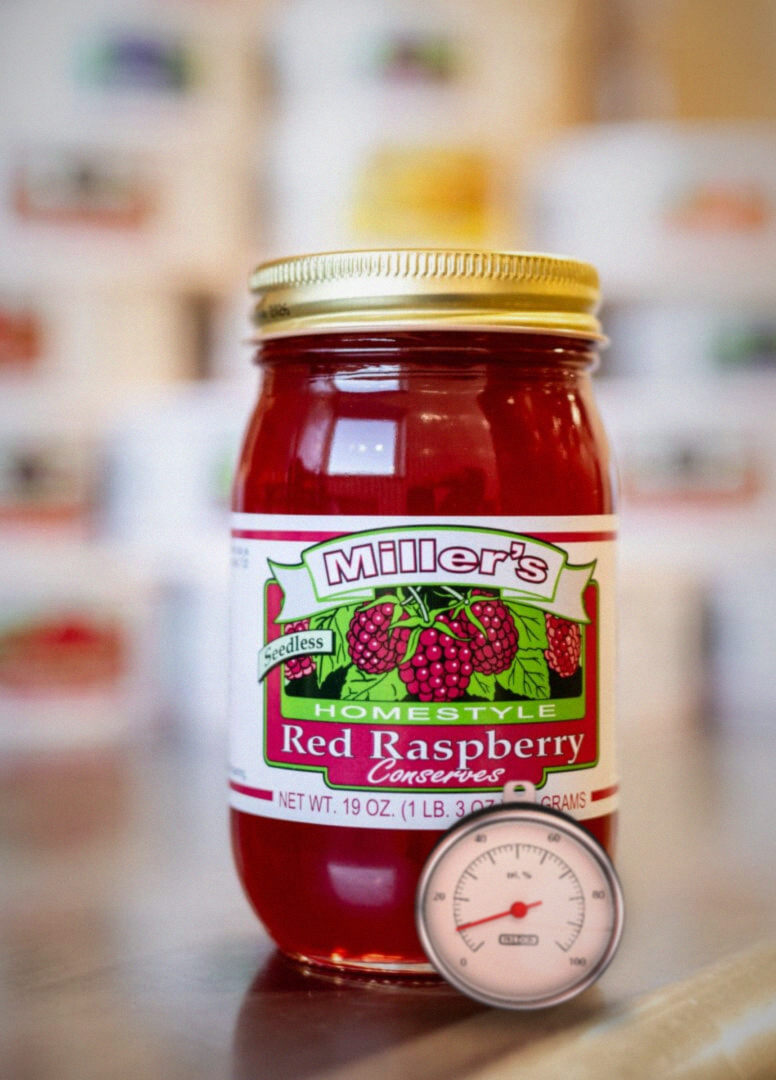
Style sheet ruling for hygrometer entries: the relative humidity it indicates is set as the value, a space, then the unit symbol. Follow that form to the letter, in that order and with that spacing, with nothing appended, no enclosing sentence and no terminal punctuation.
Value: 10 %
